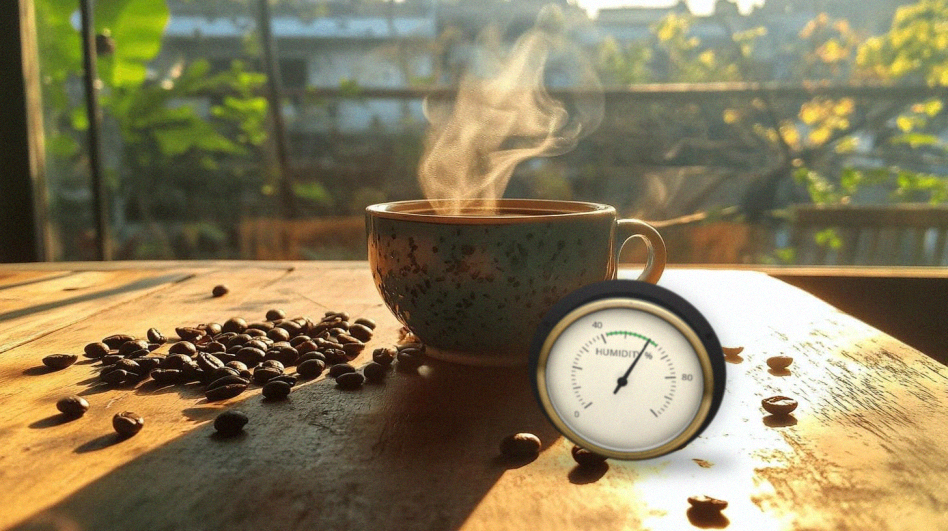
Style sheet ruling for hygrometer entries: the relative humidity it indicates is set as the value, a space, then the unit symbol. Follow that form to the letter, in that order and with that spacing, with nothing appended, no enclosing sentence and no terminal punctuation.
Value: 60 %
